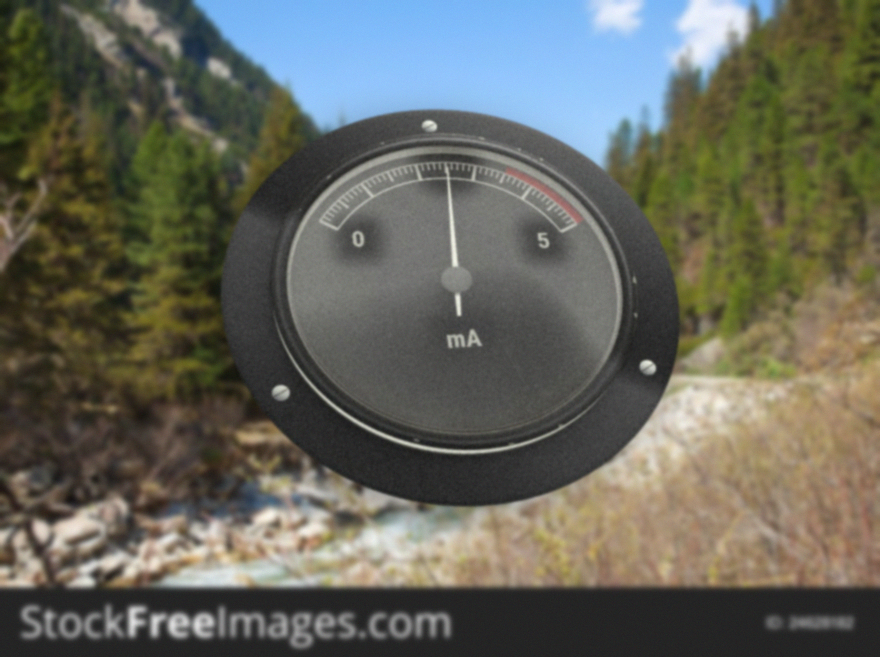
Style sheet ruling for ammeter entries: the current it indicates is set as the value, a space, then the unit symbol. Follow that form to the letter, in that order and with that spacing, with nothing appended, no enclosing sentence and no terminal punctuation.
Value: 2.5 mA
